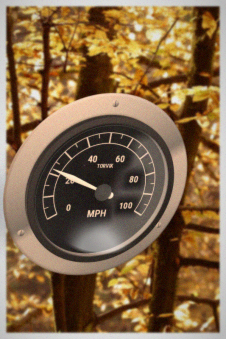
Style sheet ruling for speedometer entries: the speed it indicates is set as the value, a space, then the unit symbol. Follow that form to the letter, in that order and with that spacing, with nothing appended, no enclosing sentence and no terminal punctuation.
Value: 22.5 mph
